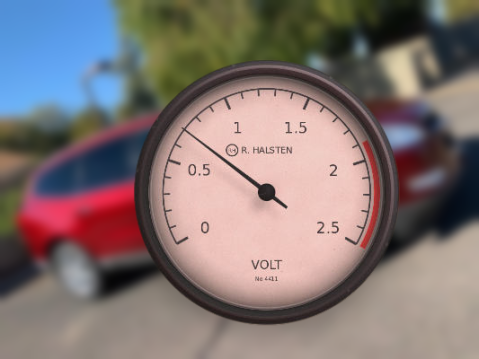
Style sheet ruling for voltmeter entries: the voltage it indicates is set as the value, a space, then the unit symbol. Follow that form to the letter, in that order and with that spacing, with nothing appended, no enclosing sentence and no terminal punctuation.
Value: 0.7 V
